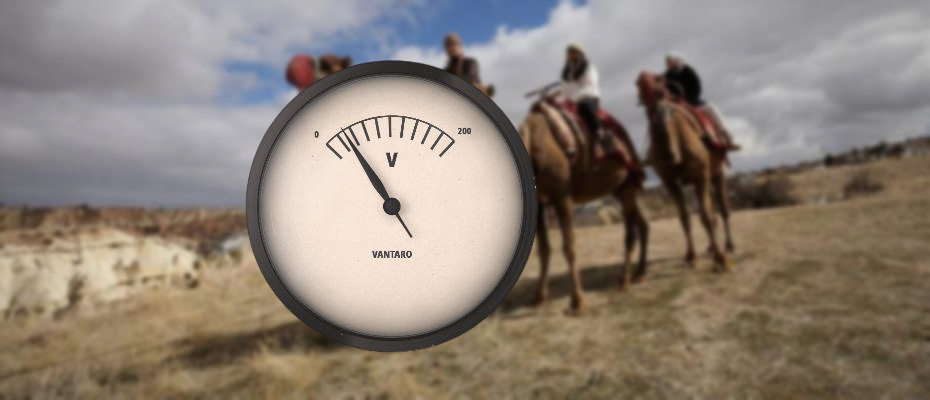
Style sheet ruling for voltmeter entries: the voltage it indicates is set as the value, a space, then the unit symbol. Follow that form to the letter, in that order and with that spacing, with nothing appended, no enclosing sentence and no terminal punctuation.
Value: 30 V
